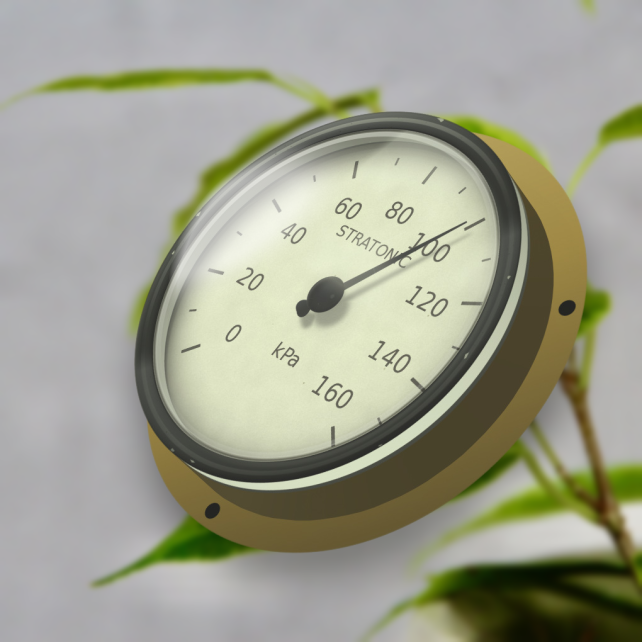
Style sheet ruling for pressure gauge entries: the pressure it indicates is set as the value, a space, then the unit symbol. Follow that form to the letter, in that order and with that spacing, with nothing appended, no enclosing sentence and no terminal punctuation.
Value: 100 kPa
